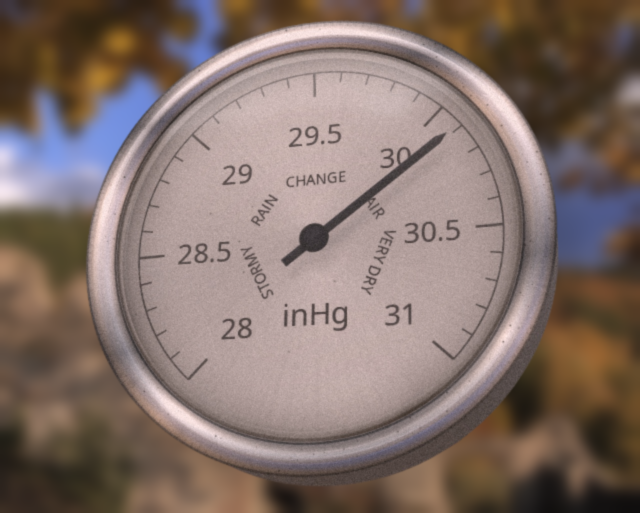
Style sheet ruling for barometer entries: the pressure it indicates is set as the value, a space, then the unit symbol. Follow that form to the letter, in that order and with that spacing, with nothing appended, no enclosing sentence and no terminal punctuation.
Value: 30.1 inHg
